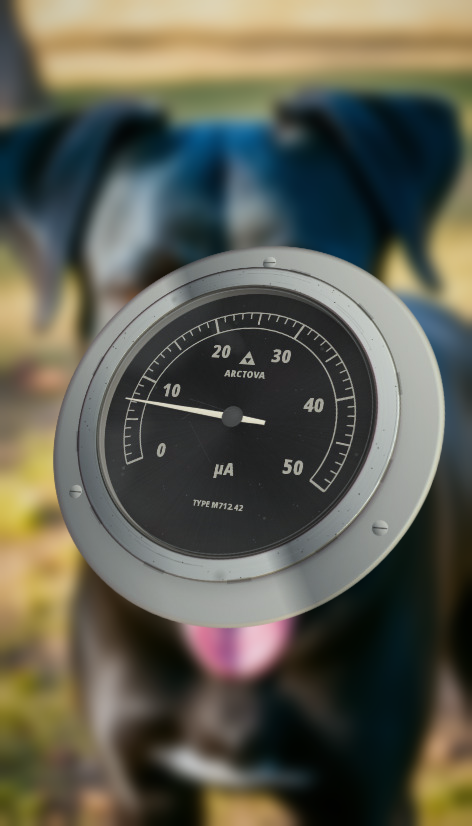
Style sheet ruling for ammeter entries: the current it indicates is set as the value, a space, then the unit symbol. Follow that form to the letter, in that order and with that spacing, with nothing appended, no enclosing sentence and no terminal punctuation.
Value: 7 µA
